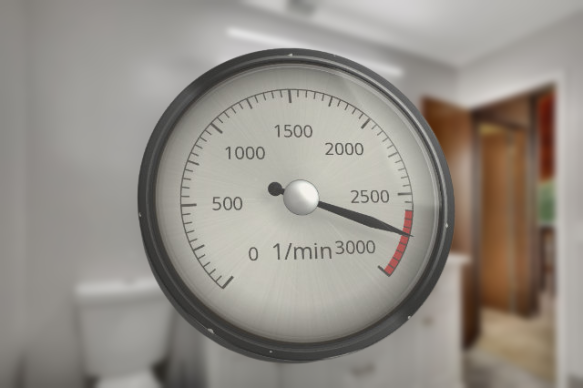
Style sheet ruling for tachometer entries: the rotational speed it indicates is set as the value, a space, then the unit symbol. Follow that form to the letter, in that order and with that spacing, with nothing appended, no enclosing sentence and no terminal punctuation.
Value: 2750 rpm
